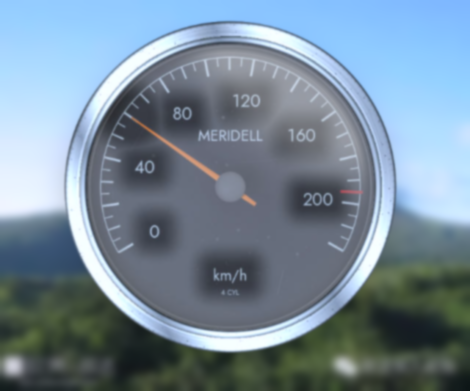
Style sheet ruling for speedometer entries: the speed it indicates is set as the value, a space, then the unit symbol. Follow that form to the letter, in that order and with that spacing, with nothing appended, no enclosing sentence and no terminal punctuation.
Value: 60 km/h
